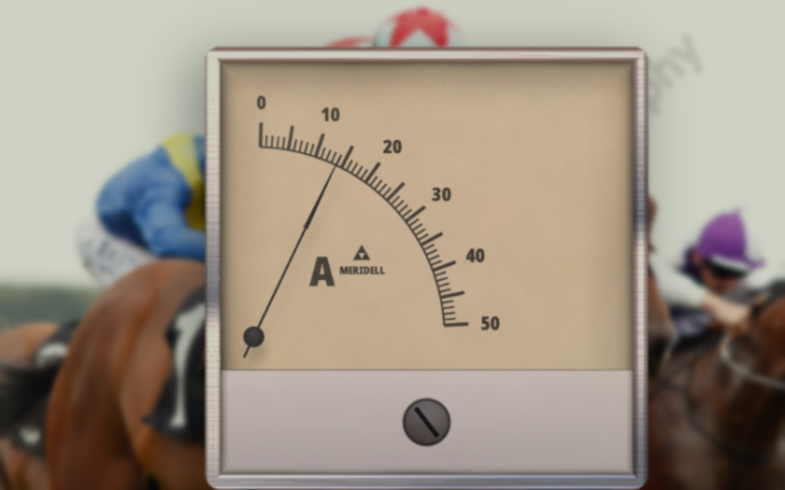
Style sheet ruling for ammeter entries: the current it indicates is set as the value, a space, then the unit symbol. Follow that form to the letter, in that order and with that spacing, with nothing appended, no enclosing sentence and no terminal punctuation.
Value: 14 A
